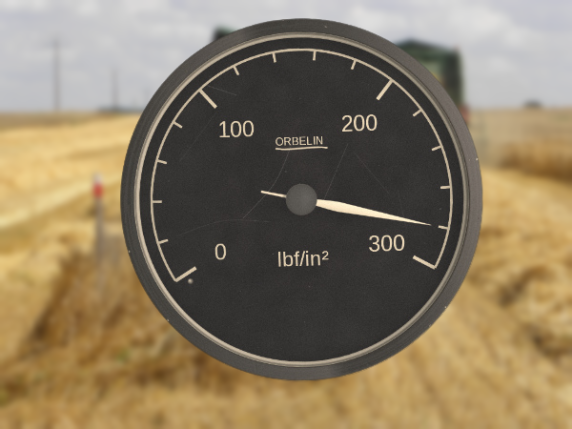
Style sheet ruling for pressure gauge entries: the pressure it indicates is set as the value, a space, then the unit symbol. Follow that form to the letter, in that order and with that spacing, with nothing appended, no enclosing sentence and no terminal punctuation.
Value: 280 psi
